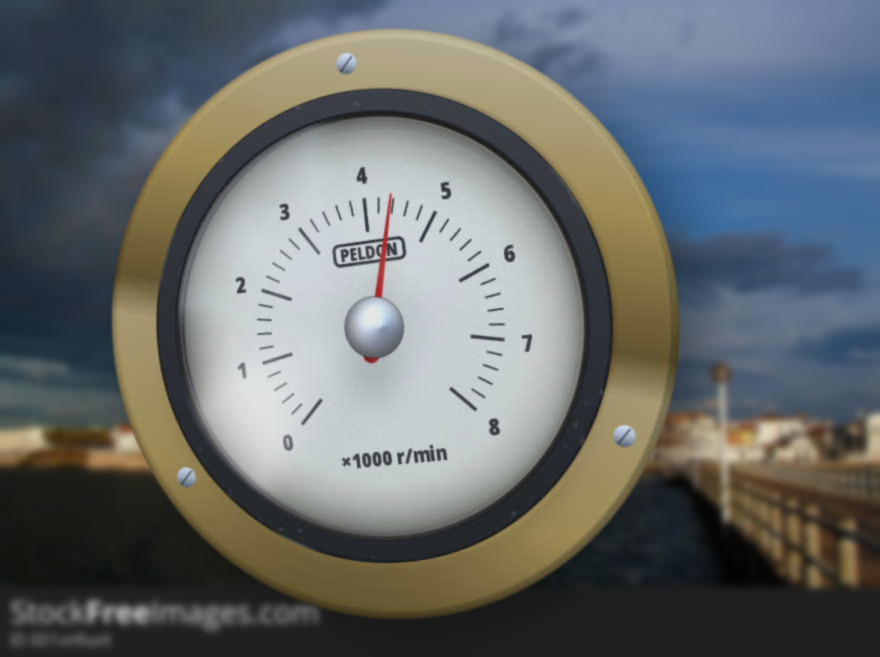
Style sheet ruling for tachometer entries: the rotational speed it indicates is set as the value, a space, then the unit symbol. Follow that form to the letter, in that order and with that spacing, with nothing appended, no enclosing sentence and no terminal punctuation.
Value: 4400 rpm
